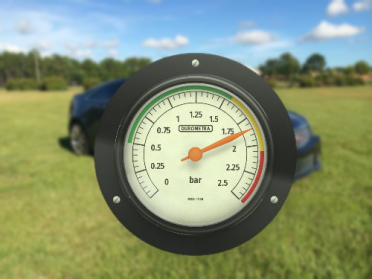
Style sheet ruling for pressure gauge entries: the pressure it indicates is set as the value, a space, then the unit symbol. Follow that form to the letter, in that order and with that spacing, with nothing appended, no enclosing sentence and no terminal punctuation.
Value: 1.85 bar
